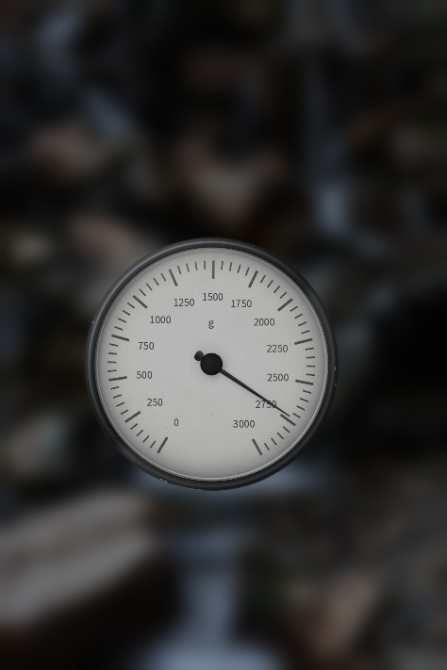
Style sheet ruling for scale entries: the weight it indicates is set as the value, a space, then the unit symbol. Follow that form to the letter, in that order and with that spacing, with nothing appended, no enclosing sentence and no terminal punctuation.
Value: 2725 g
